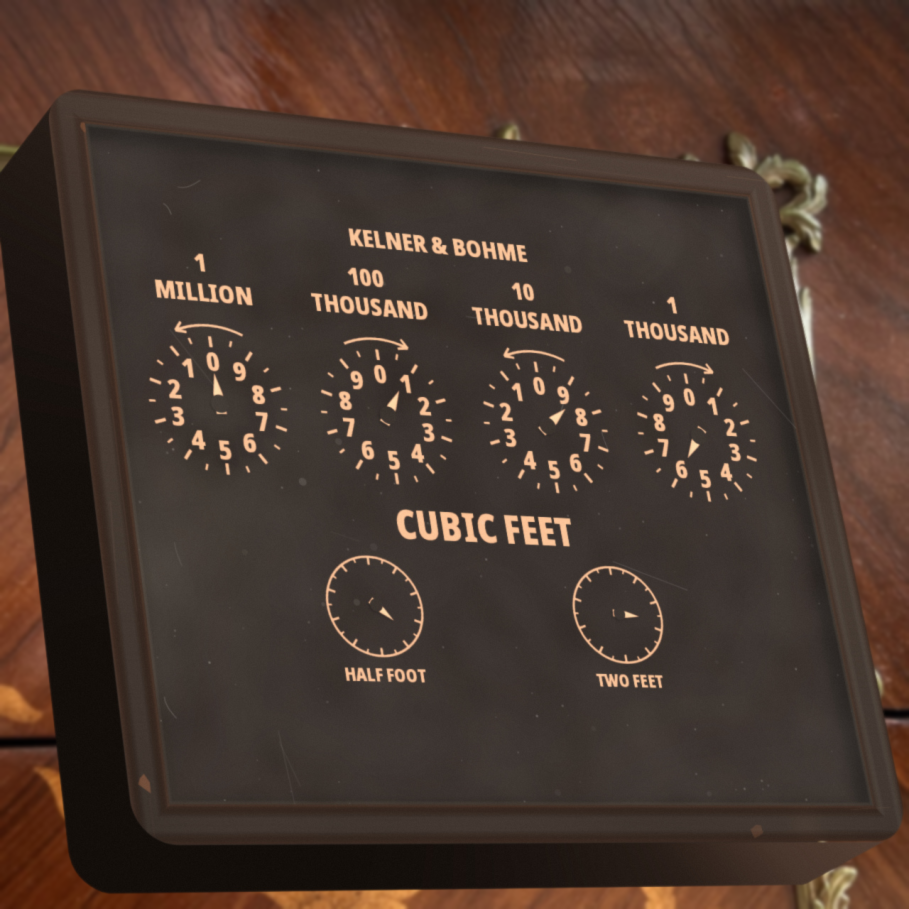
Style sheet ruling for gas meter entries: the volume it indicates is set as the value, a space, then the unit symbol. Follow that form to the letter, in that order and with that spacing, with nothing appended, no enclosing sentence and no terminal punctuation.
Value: 8600 ft³
